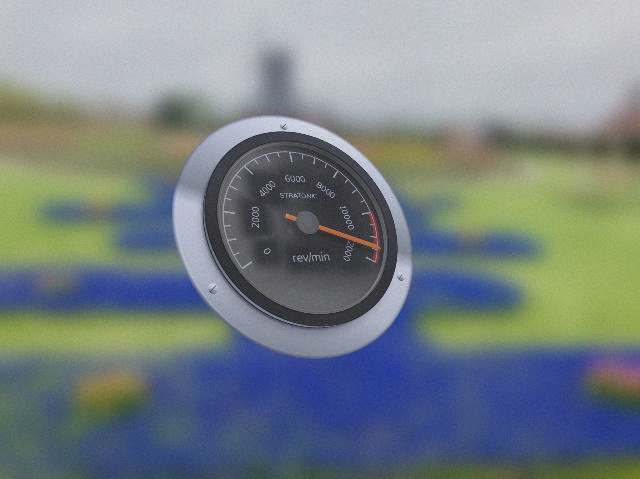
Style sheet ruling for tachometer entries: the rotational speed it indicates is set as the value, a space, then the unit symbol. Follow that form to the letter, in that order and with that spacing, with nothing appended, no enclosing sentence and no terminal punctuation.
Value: 11500 rpm
